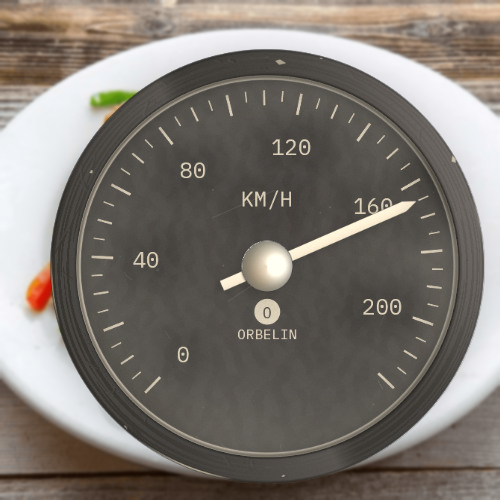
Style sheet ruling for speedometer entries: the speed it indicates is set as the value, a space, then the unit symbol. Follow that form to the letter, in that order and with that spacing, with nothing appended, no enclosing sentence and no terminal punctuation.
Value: 165 km/h
